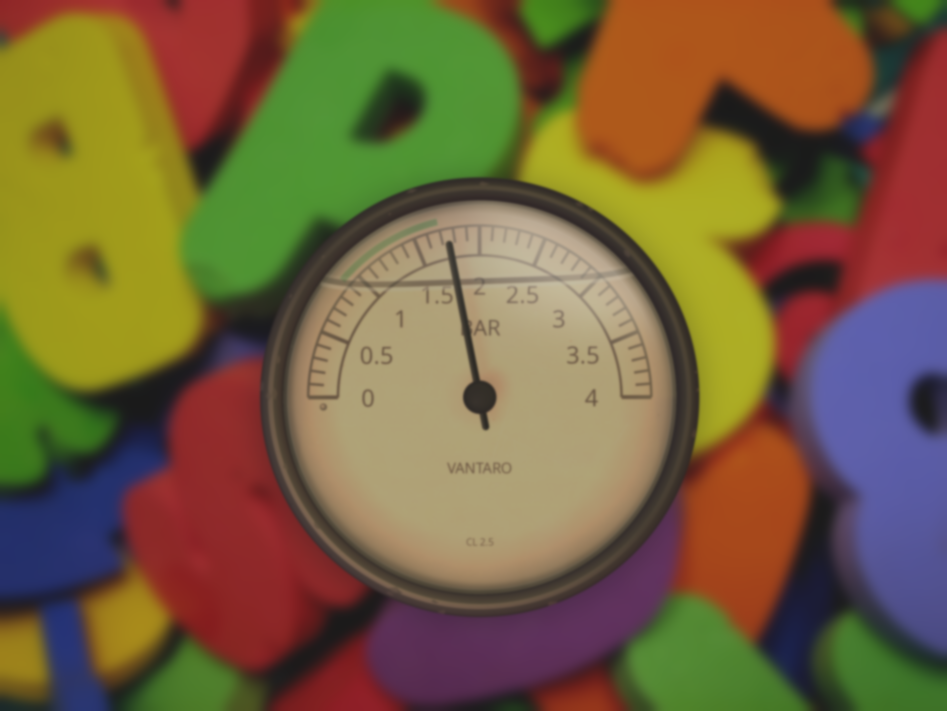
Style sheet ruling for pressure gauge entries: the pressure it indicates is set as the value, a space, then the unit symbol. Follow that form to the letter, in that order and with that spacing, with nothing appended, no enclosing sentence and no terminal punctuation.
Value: 1.75 bar
